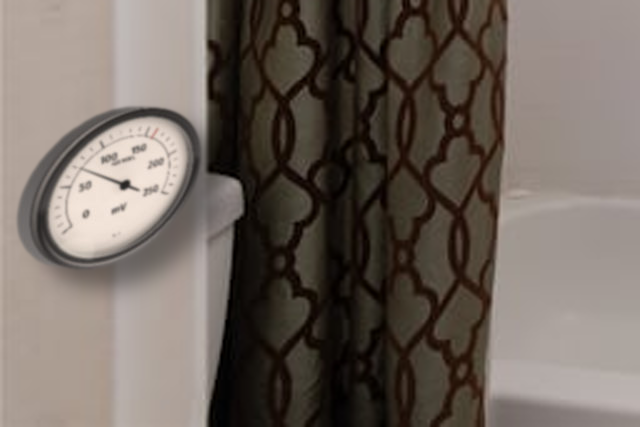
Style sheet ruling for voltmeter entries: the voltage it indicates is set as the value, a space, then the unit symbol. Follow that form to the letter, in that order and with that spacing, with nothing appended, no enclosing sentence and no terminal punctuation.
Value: 70 mV
